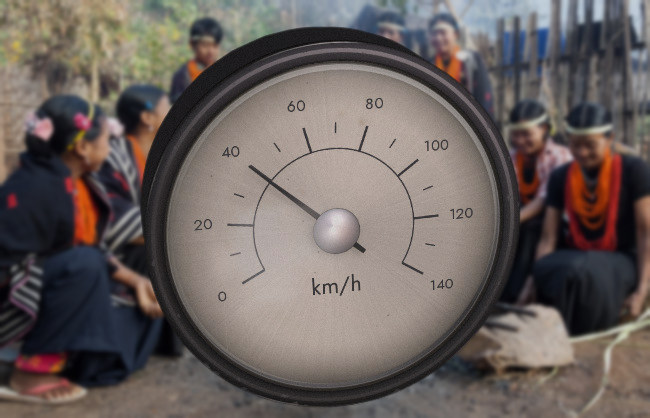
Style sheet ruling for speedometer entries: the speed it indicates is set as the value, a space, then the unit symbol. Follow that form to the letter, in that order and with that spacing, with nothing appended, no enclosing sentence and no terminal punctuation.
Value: 40 km/h
